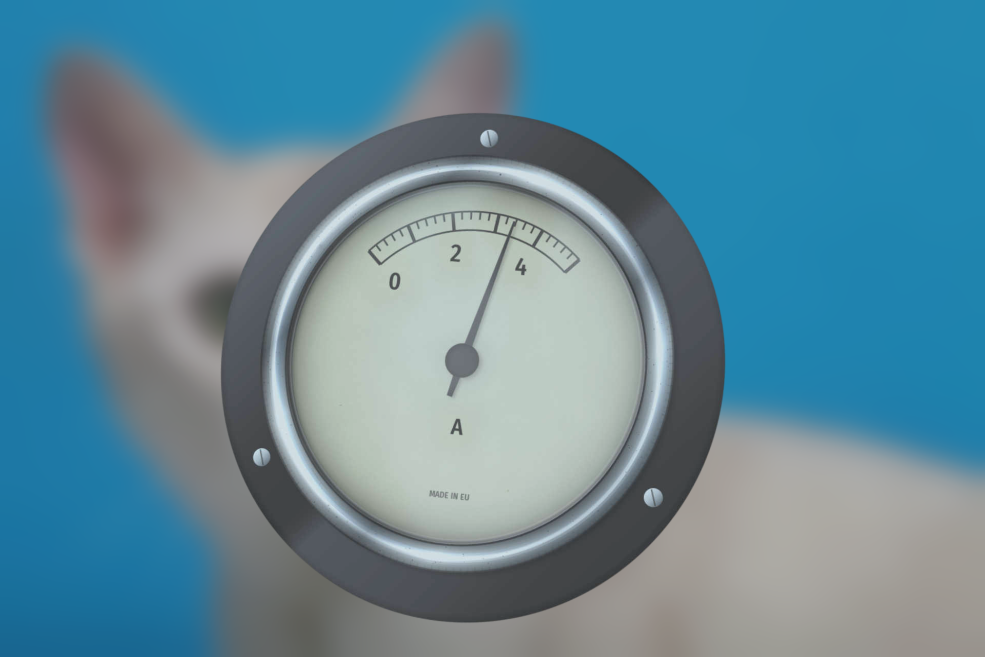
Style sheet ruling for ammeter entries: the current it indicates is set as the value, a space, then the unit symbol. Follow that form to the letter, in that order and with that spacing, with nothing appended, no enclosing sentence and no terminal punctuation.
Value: 3.4 A
